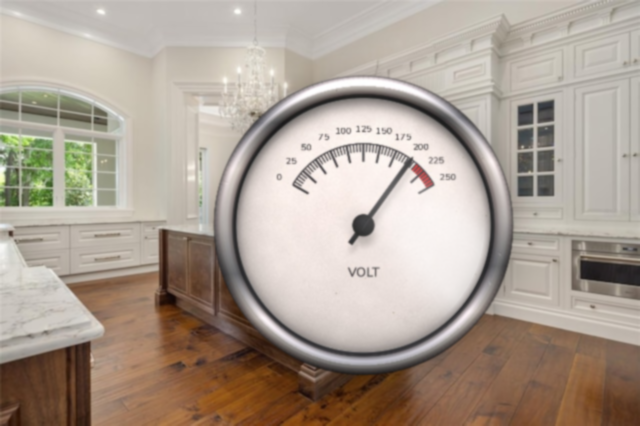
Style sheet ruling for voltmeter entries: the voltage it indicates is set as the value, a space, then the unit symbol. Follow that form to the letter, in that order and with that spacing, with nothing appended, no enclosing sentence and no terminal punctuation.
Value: 200 V
